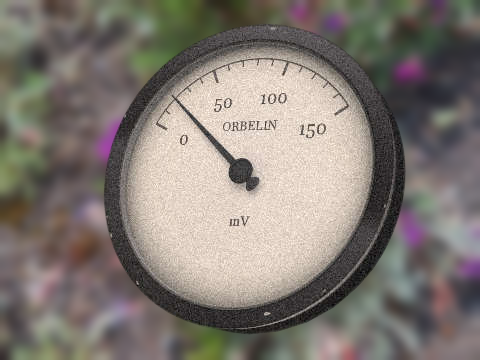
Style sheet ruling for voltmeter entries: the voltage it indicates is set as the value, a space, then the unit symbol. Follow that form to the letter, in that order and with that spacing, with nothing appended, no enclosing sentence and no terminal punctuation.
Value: 20 mV
